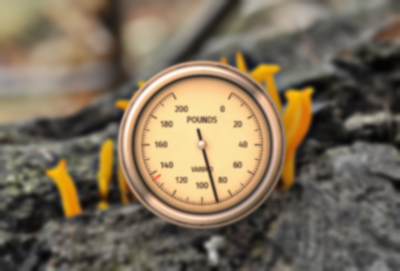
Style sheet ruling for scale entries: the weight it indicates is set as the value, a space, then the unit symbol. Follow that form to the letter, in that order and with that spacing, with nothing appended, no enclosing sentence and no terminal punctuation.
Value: 90 lb
